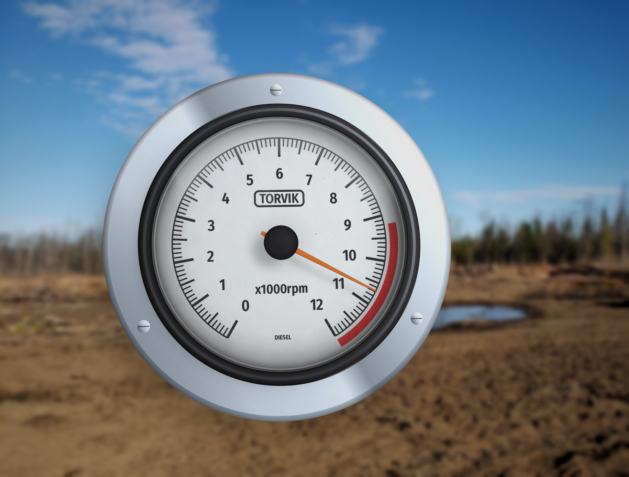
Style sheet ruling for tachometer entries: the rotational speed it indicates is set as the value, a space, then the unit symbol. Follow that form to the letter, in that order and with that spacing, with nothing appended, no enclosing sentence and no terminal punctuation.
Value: 10700 rpm
